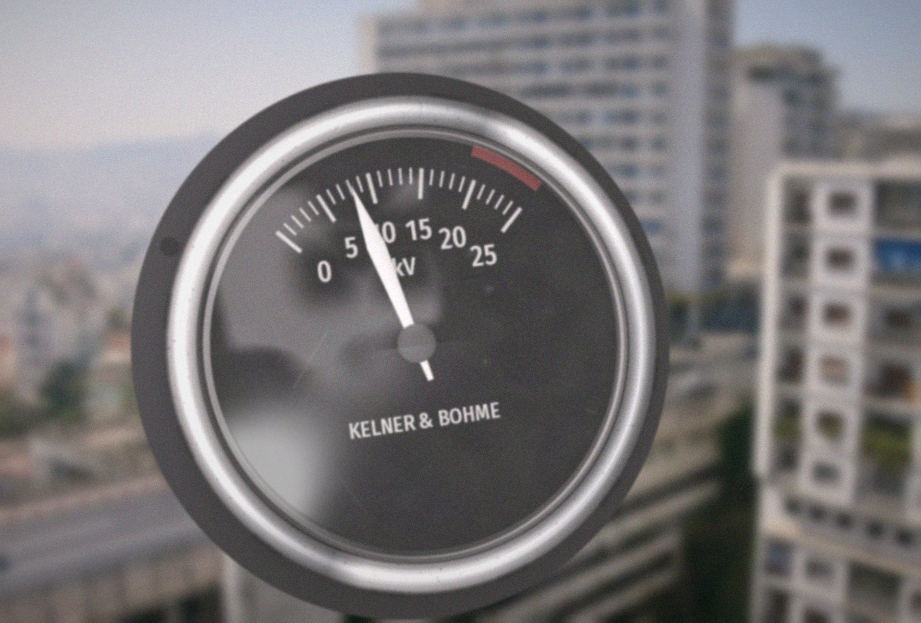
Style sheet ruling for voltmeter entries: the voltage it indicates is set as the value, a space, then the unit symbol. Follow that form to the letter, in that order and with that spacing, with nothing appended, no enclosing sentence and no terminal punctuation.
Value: 8 kV
